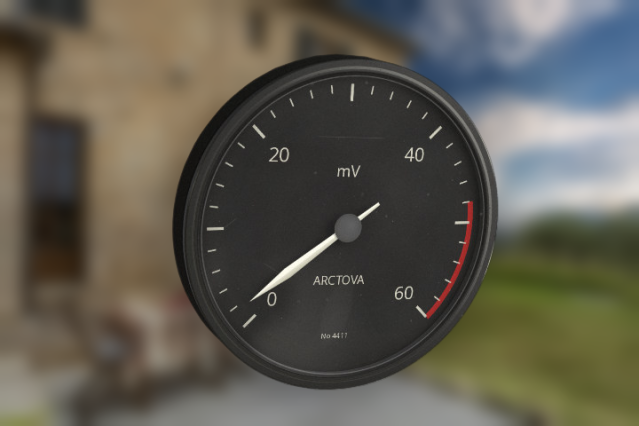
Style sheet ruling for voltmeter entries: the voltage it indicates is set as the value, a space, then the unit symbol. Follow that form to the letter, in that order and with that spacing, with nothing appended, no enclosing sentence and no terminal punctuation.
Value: 2 mV
